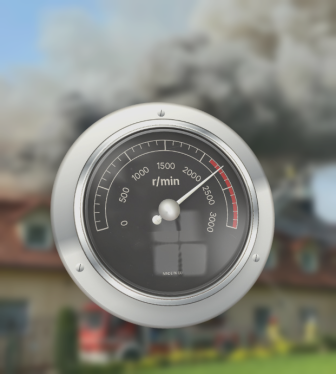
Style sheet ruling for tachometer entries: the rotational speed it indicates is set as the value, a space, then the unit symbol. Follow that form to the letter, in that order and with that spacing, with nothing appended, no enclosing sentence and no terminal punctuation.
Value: 2250 rpm
